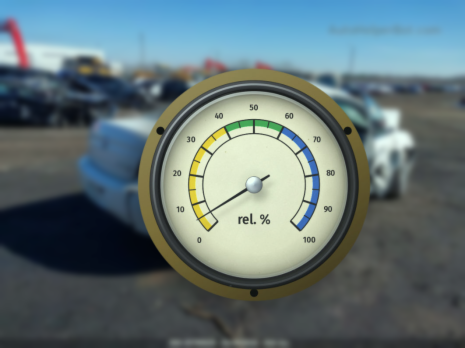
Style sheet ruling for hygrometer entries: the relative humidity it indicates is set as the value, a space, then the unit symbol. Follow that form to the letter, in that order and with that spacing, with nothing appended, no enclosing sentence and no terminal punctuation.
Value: 5 %
